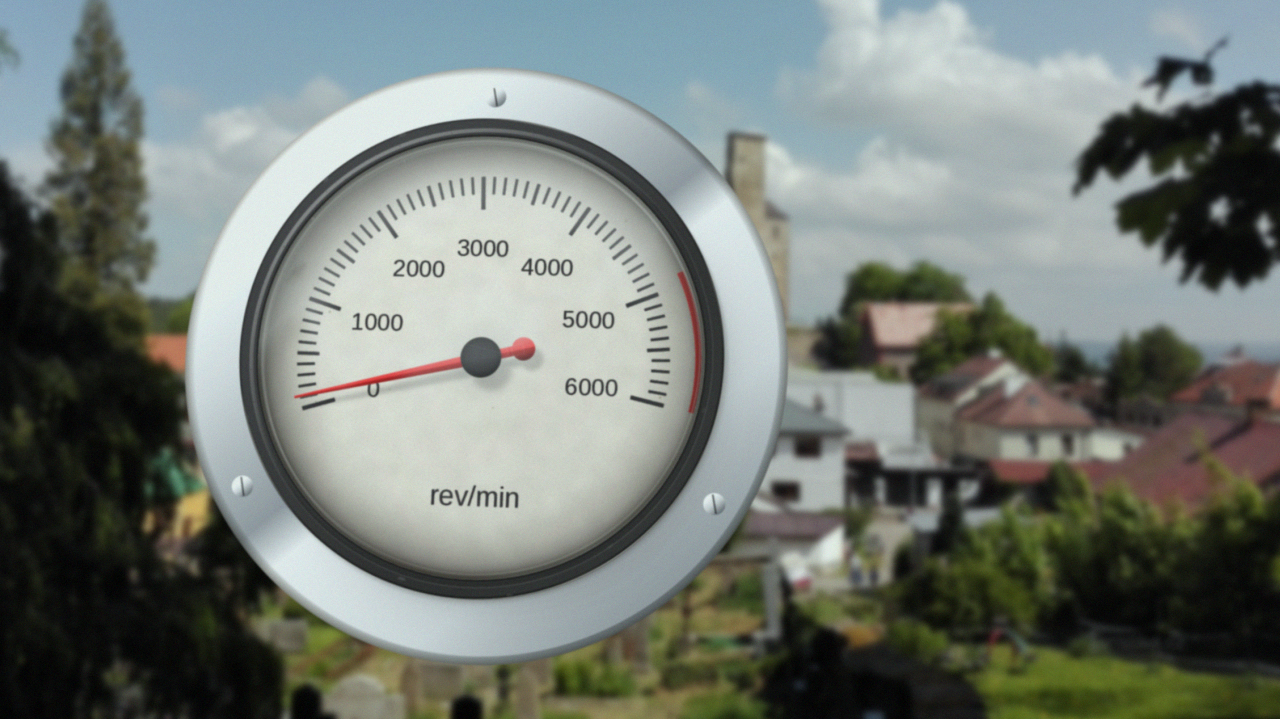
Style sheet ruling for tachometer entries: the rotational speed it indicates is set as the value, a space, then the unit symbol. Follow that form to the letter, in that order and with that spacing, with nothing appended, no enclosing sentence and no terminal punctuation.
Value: 100 rpm
